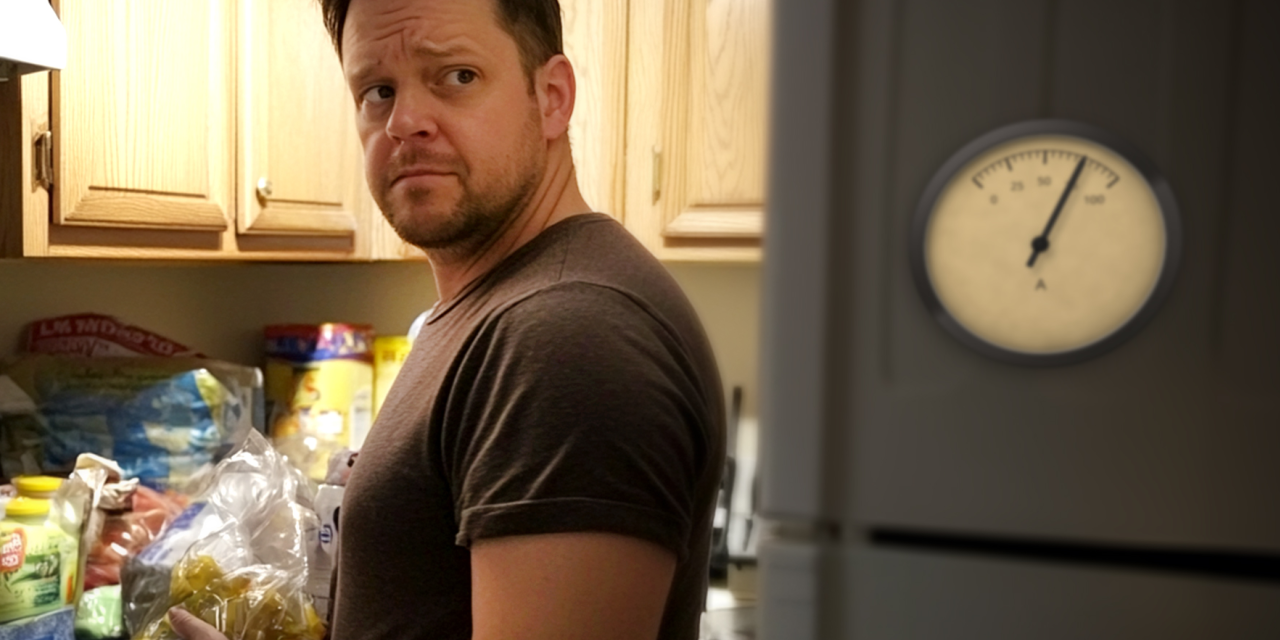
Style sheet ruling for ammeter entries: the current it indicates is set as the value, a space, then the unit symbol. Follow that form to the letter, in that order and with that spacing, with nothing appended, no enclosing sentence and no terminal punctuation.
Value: 75 A
